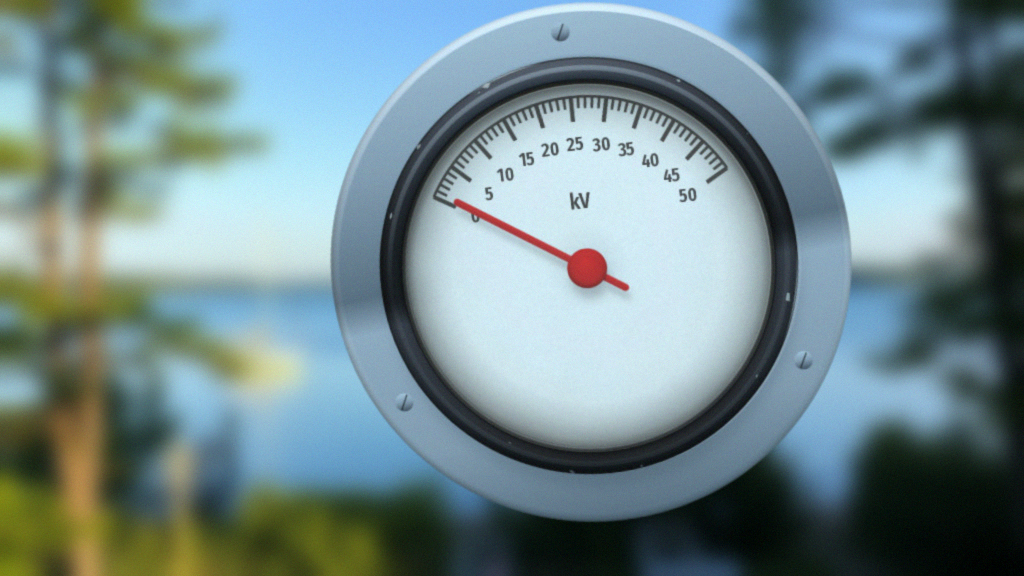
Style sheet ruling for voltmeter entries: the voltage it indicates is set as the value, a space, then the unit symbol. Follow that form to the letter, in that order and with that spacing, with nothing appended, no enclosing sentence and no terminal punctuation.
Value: 1 kV
